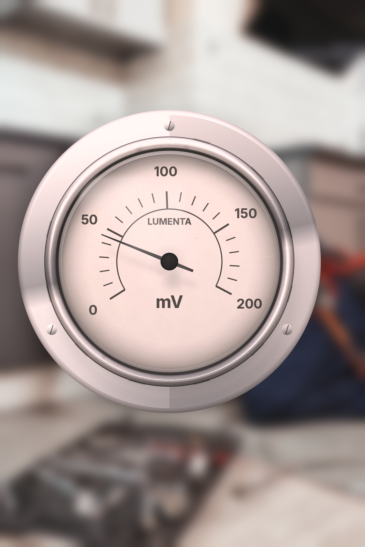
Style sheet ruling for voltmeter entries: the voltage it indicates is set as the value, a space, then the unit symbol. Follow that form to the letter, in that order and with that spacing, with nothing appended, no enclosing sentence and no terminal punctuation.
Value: 45 mV
